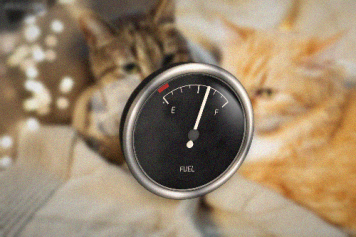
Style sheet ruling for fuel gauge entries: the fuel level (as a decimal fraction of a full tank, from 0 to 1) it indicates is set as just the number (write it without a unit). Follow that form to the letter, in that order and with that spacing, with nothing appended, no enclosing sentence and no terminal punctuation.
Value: 0.625
